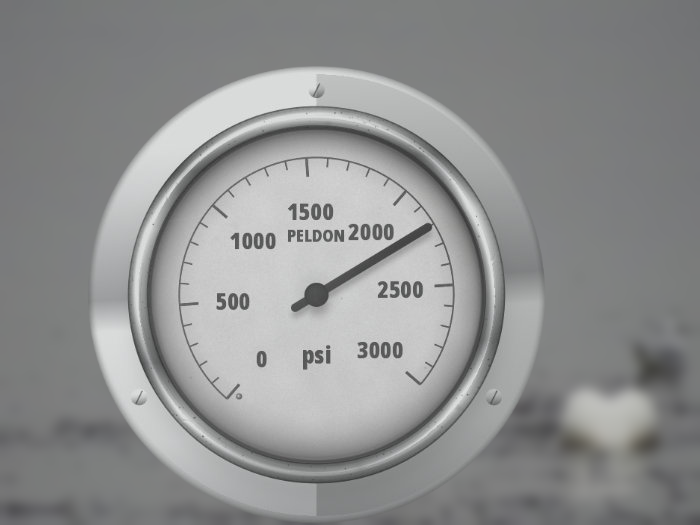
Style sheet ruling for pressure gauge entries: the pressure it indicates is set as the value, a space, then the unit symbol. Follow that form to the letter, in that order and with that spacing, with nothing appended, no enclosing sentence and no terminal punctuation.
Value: 2200 psi
